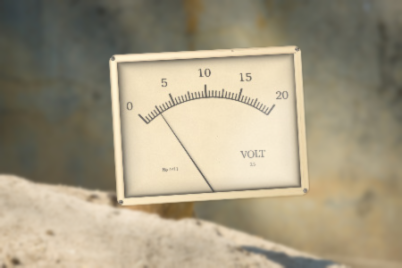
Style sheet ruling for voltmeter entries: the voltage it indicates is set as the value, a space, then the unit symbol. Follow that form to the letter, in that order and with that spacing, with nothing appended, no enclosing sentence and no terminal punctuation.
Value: 2.5 V
